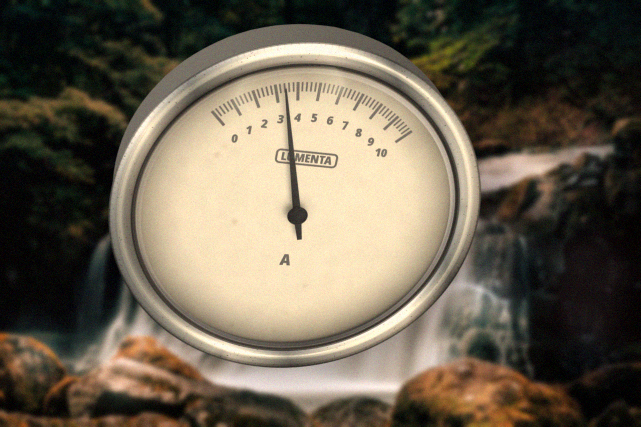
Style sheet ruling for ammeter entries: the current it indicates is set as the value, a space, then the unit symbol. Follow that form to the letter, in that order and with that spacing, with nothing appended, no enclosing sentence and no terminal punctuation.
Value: 3.4 A
